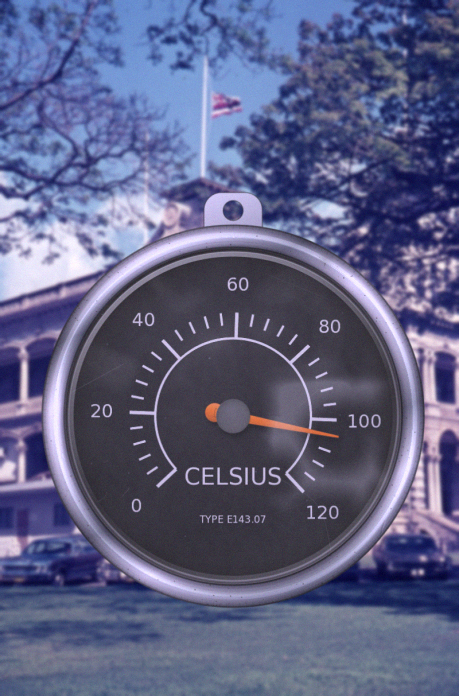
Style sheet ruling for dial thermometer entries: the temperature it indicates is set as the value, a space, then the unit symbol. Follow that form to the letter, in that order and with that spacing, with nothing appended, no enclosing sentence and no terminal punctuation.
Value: 104 °C
